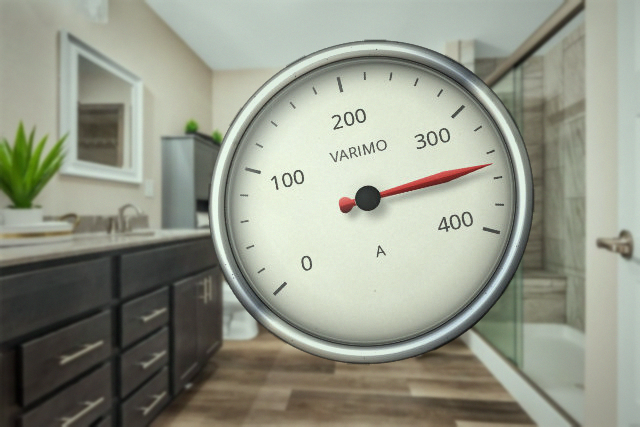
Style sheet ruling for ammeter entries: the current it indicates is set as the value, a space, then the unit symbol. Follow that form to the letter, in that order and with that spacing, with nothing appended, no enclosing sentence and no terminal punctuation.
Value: 350 A
